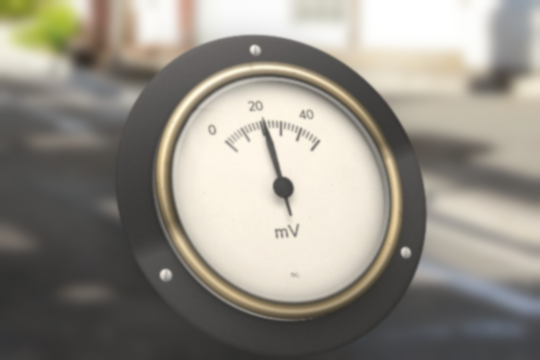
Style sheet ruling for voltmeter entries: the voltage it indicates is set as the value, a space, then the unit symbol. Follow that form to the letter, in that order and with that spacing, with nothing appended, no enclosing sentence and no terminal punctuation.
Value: 20 mV
